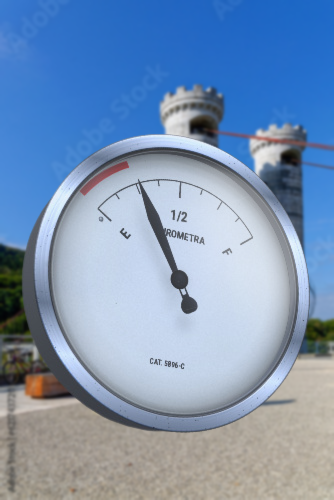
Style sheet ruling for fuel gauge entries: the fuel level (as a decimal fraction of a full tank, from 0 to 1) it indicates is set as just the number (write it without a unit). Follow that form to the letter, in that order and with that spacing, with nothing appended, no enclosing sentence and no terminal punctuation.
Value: 0.25
